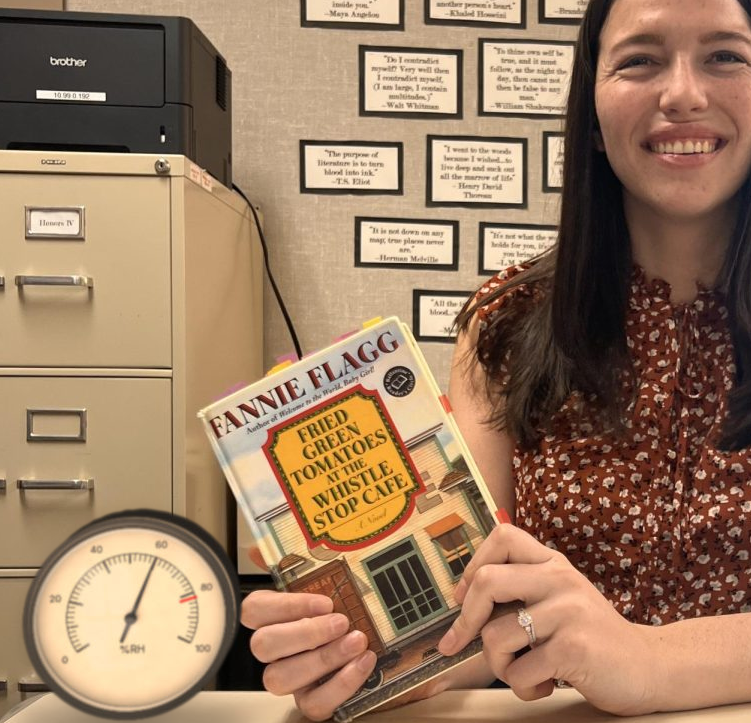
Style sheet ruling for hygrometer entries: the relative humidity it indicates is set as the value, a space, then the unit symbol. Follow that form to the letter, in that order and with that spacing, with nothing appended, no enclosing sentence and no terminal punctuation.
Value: 60 %
